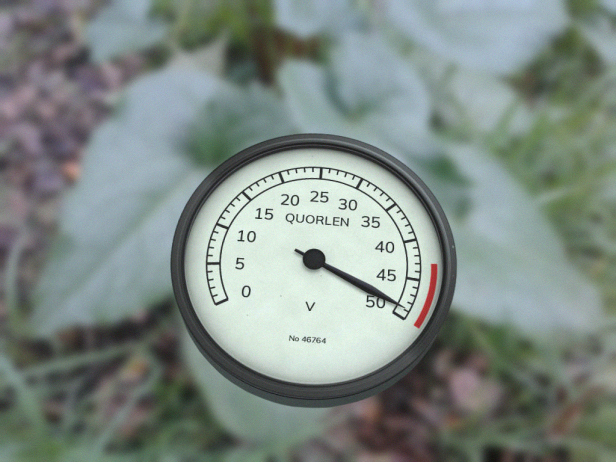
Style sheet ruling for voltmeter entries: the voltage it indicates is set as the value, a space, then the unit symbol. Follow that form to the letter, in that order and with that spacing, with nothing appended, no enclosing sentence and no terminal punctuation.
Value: 49 V
